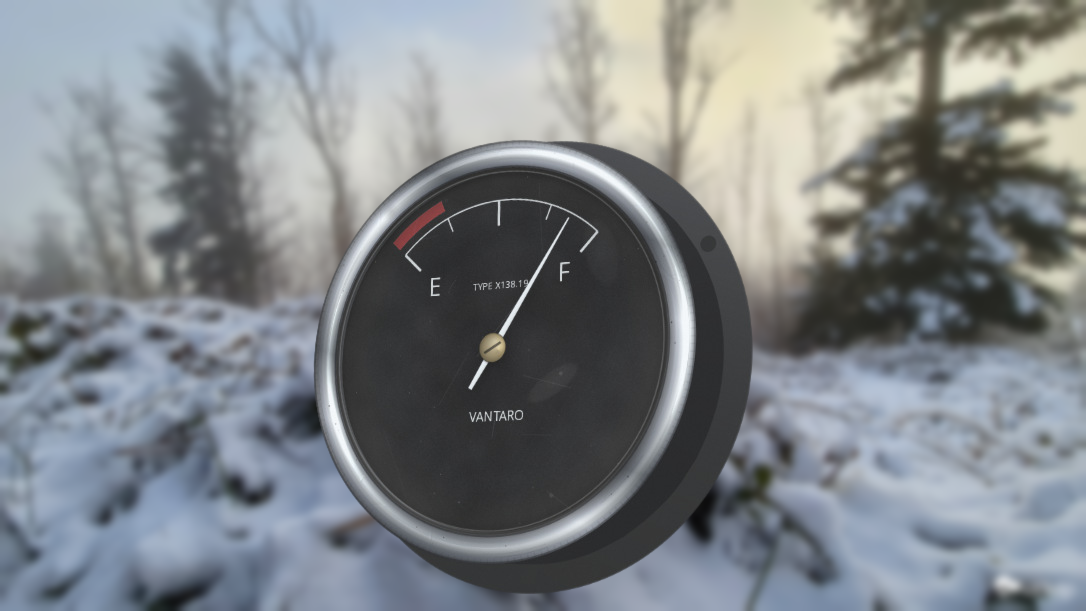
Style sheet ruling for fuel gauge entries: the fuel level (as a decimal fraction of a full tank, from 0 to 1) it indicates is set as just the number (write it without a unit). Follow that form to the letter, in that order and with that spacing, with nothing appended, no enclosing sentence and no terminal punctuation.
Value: 0.875
